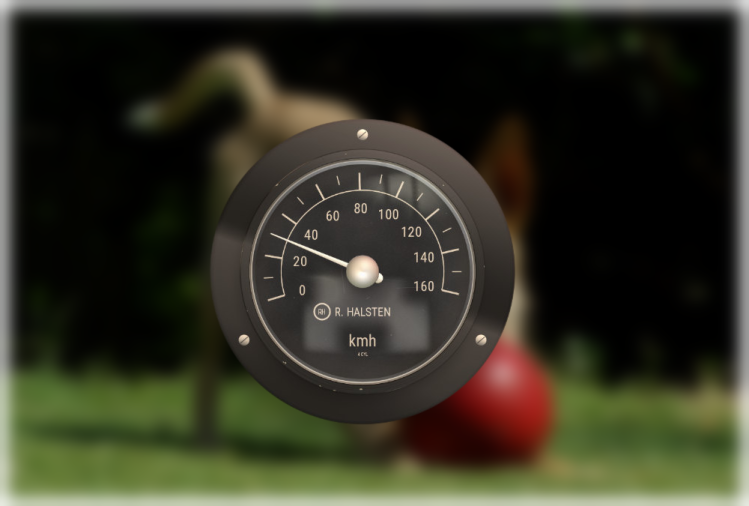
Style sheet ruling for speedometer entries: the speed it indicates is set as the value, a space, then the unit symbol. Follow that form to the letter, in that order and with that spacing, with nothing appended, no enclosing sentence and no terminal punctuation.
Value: 30 km/h
